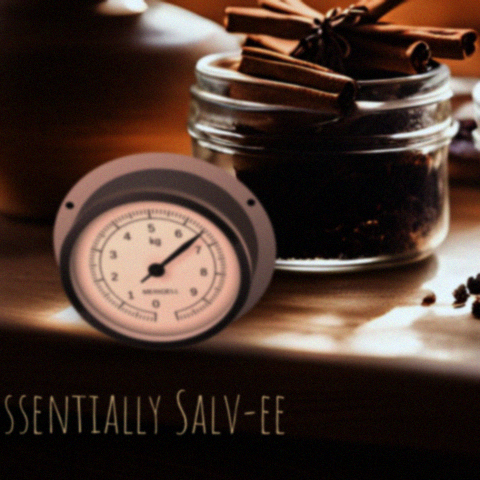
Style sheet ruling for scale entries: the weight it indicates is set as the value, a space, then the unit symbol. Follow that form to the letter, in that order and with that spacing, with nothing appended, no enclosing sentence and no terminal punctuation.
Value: 6.5 kg
